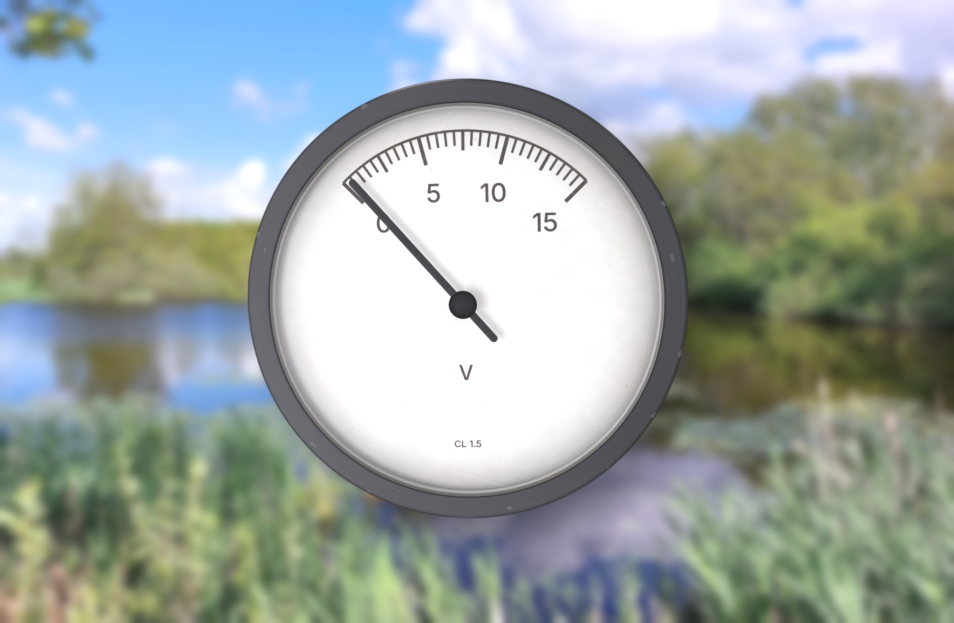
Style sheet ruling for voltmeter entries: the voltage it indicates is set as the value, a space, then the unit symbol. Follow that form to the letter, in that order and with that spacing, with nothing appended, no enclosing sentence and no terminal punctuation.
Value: 0.5 V
